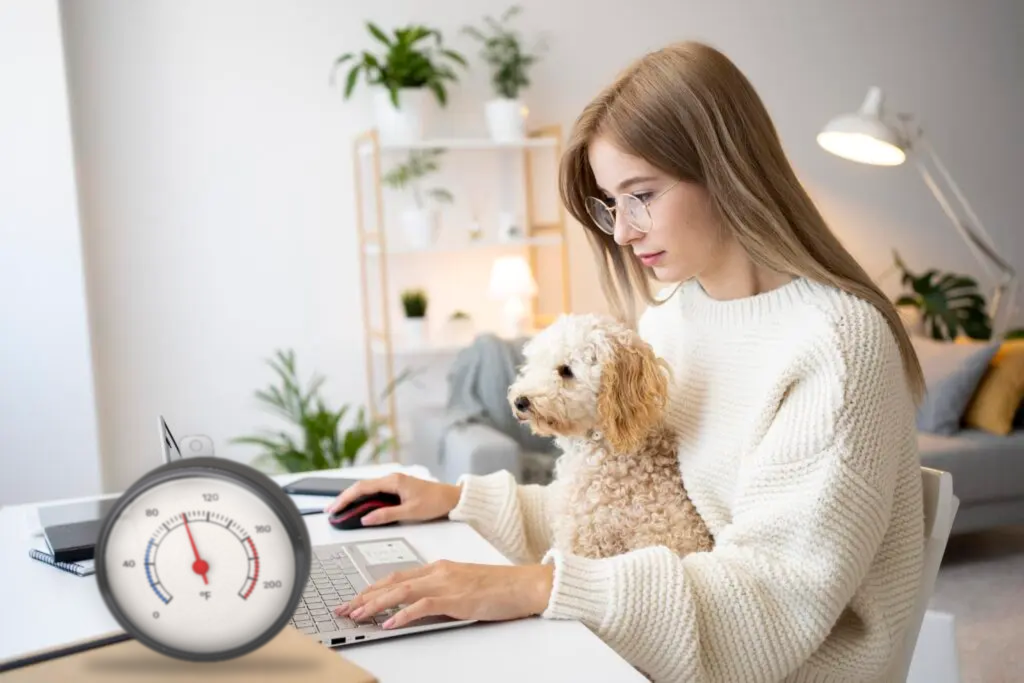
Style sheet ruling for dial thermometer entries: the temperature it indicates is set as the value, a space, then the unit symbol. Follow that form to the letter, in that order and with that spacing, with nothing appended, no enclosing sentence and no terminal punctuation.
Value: 100 °F
